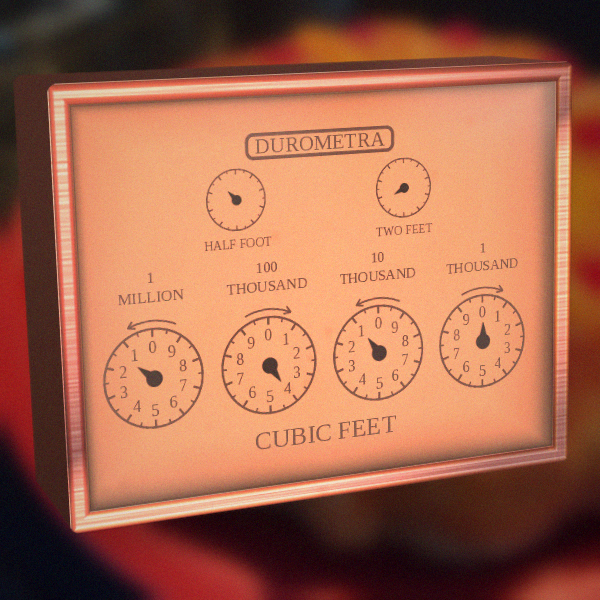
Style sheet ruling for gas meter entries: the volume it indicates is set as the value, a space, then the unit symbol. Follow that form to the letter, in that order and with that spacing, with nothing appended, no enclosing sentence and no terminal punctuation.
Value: 141000 ft³
